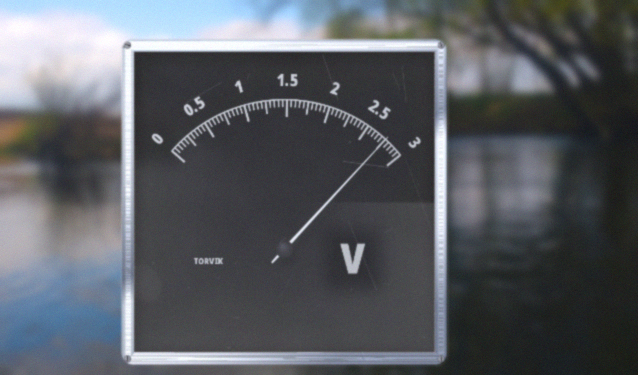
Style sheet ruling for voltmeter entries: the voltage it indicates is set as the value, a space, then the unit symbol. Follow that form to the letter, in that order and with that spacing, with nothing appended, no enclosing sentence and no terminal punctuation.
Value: 2.75 V
